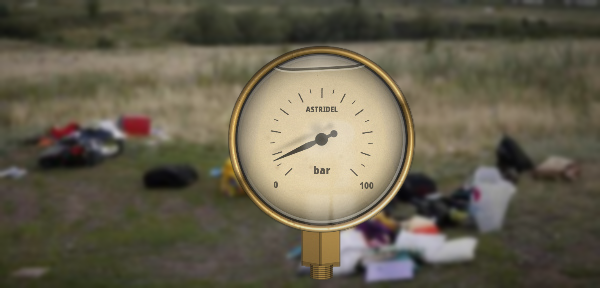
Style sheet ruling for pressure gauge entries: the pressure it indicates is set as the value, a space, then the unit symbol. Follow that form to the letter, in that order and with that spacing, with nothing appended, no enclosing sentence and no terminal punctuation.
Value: 7.5 bar
